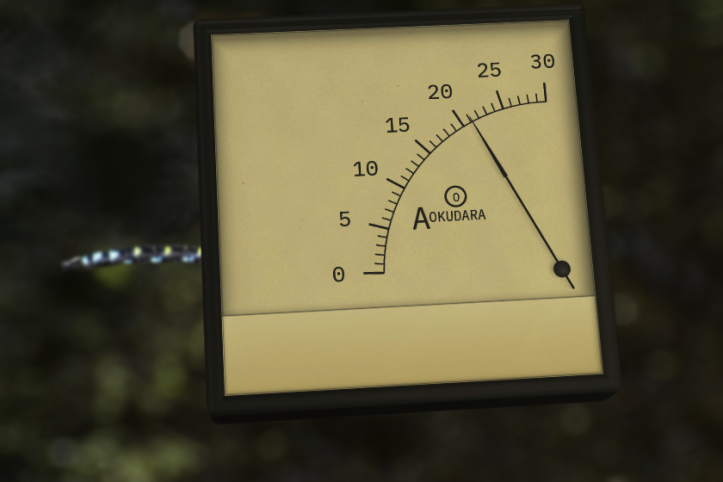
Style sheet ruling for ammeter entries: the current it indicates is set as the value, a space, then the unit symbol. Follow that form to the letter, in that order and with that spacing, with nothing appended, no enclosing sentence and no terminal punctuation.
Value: 21 A
